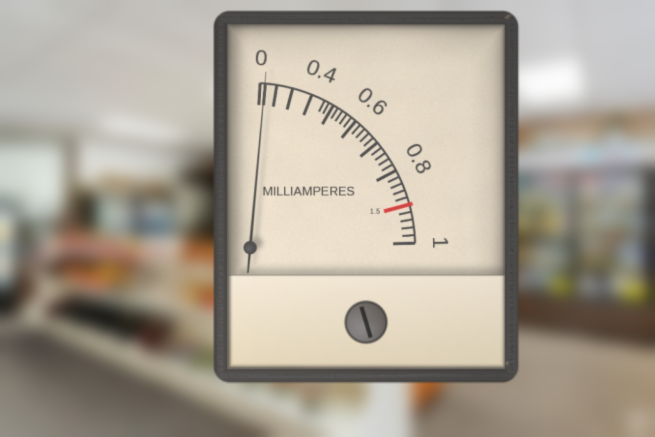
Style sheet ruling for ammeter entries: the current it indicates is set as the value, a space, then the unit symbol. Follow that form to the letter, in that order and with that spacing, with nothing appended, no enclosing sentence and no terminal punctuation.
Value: 0.1 mA
